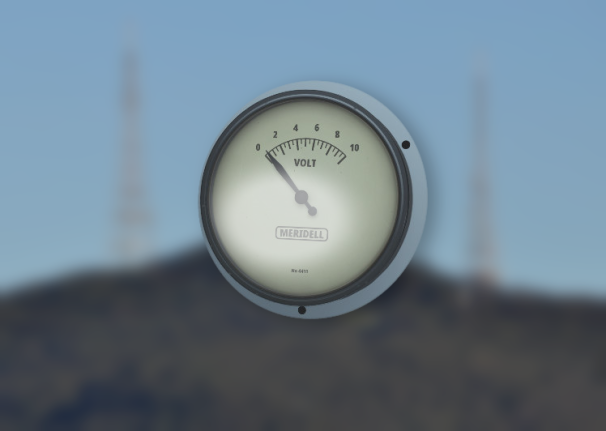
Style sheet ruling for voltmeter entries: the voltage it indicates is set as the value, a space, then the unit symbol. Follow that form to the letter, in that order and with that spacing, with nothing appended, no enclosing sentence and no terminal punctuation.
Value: 0.5 V
